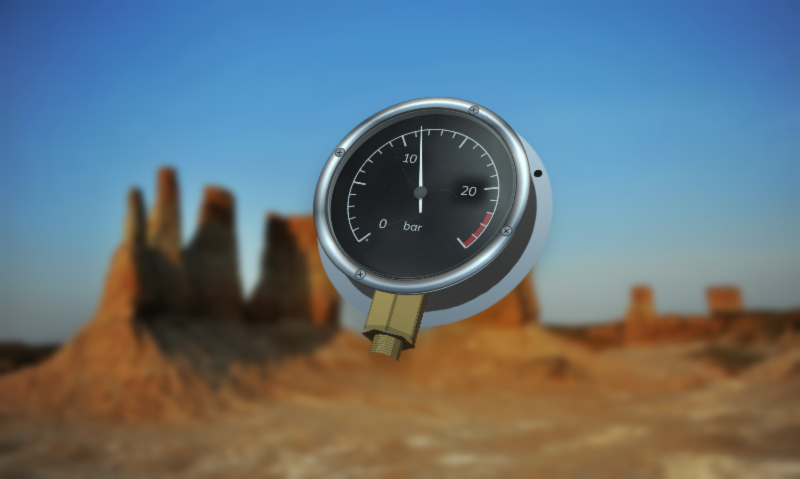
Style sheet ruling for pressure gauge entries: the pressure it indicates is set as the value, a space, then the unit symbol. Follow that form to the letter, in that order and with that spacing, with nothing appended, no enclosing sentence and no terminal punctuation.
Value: 11.5 bar
